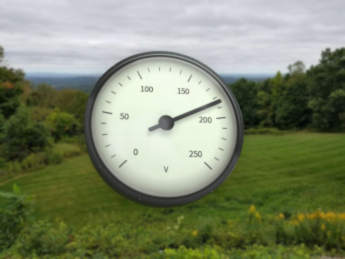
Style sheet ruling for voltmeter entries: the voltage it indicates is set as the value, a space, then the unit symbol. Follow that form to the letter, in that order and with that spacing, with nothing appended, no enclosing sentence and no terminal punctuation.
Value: 185 V
